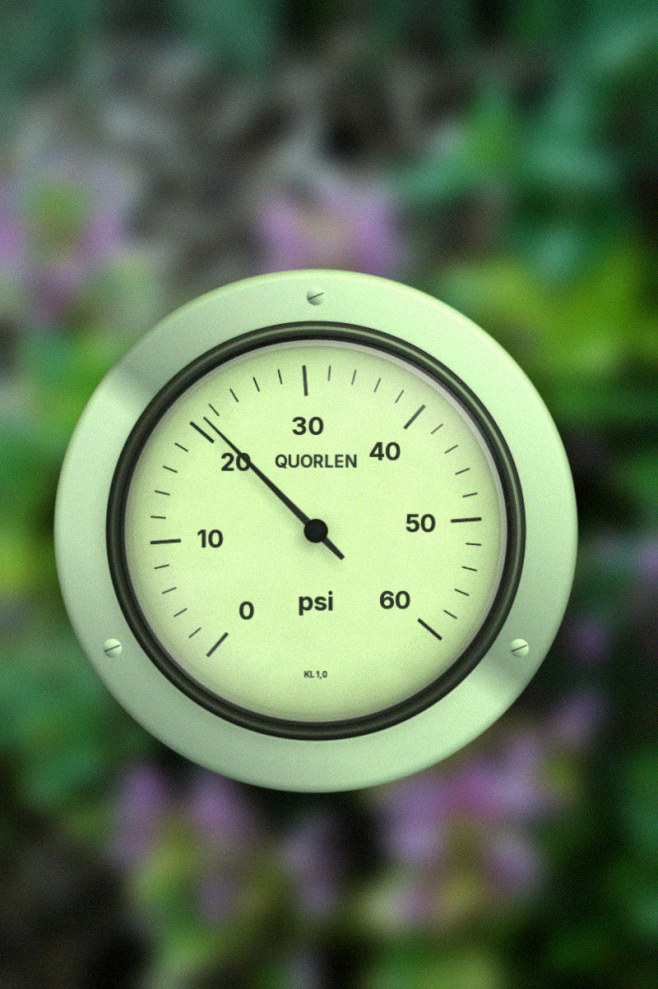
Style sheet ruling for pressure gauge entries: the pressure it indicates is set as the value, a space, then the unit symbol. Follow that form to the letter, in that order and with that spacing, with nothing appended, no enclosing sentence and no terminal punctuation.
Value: 21 psi
